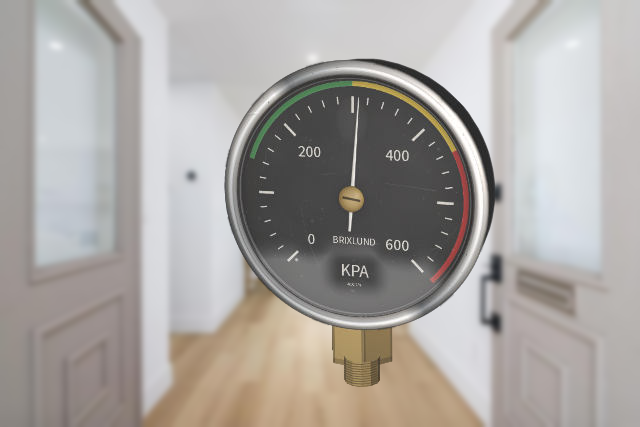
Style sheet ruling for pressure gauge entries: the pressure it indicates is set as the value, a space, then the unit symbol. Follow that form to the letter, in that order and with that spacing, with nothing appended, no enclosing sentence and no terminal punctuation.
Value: 310 kPa
